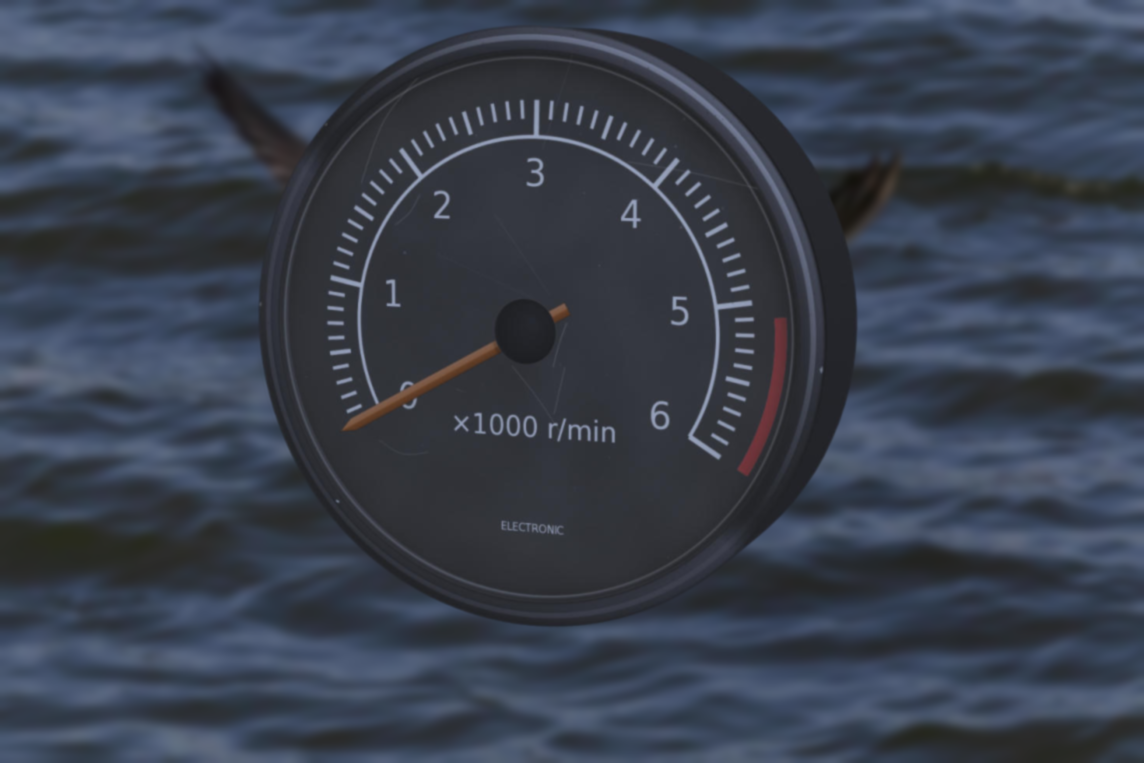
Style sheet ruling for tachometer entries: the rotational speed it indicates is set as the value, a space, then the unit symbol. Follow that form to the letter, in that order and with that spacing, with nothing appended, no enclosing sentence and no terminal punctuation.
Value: 0 rpm
